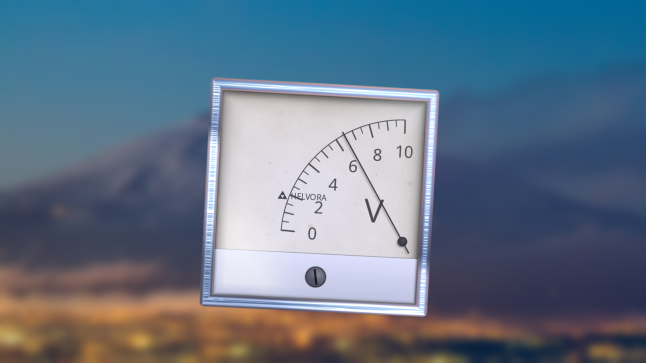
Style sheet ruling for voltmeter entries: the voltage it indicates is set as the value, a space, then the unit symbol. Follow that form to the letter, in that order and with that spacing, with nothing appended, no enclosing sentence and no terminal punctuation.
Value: 6.5 V
